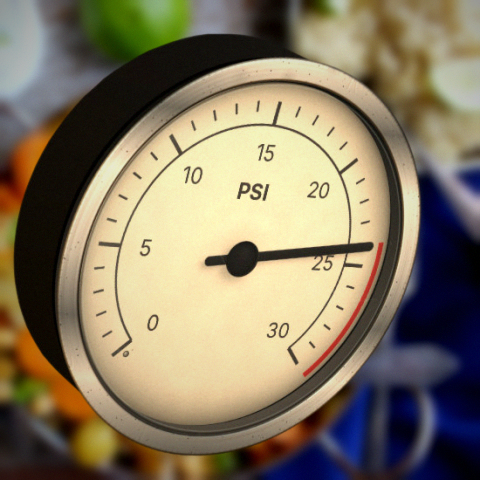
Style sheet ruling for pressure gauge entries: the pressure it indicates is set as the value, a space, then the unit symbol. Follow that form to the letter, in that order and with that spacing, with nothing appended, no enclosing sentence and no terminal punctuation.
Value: 24 psi
